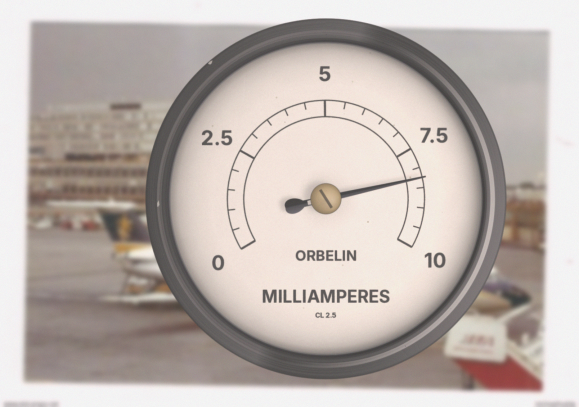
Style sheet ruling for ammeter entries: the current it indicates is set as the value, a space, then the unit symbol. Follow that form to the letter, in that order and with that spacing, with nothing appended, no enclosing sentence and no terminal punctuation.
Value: 8.25 mA
